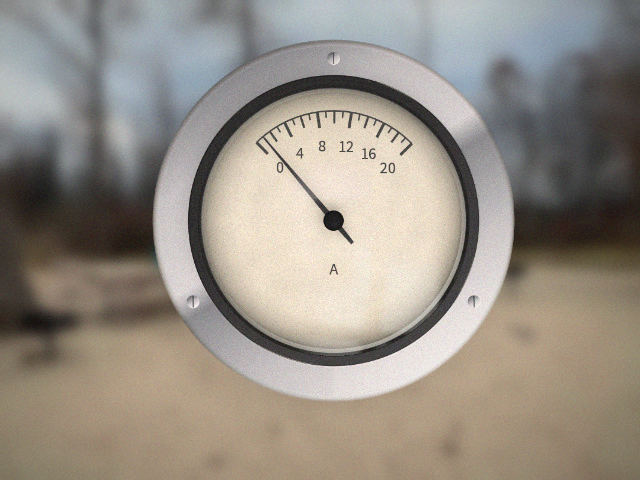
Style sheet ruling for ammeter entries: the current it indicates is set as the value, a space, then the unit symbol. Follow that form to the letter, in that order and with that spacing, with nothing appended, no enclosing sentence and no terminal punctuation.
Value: 1 A
